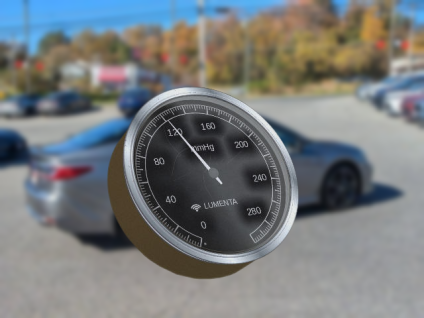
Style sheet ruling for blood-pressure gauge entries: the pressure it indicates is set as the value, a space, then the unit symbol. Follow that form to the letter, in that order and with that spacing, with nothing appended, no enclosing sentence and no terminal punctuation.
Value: 120 mmHg
